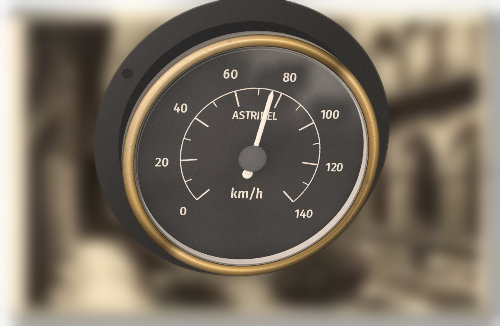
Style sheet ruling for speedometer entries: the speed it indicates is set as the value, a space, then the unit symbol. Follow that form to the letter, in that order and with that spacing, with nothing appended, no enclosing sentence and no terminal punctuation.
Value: 75 km/h
